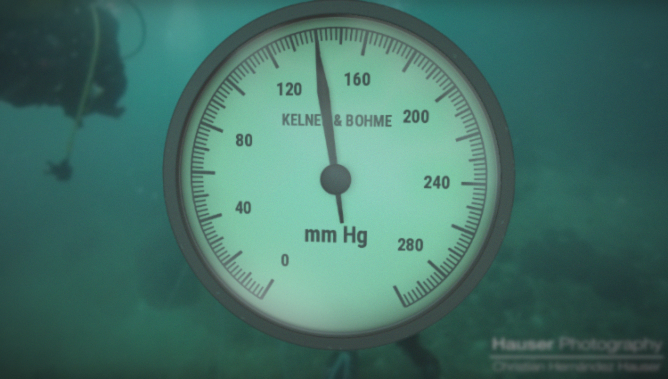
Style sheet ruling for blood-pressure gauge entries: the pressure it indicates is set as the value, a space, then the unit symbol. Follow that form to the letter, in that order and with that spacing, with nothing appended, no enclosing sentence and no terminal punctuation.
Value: 140 mmHg
